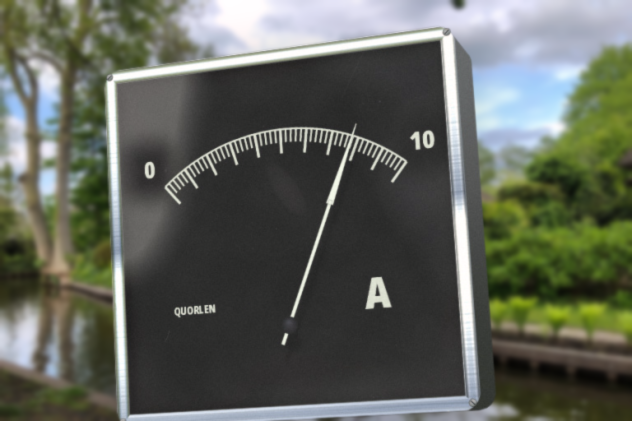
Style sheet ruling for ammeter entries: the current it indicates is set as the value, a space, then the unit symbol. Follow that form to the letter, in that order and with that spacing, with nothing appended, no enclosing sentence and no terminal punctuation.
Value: 7.8 A
